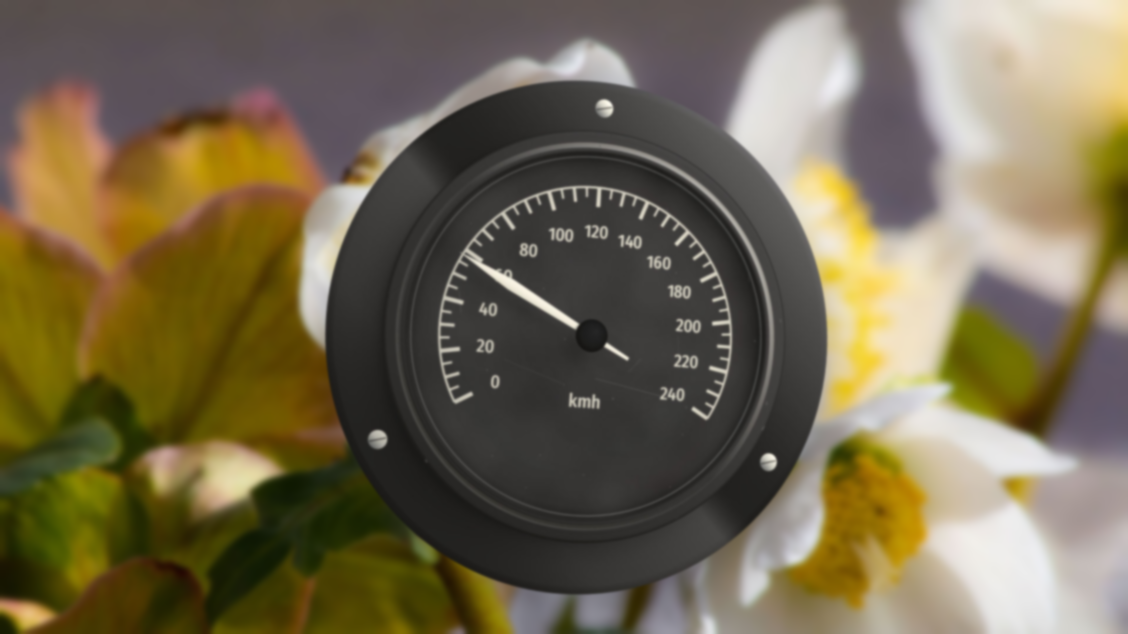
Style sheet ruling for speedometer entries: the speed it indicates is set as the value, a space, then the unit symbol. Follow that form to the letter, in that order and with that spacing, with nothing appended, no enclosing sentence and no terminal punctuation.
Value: 57.5 km/h
